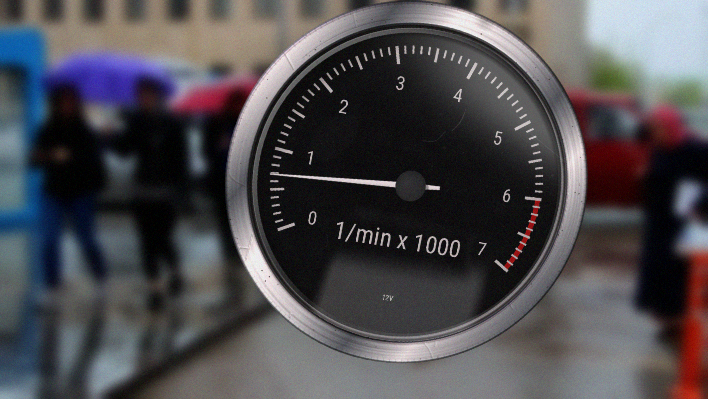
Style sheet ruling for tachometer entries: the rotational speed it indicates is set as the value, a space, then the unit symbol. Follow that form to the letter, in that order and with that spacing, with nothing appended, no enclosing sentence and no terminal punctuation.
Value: 700 rpm
